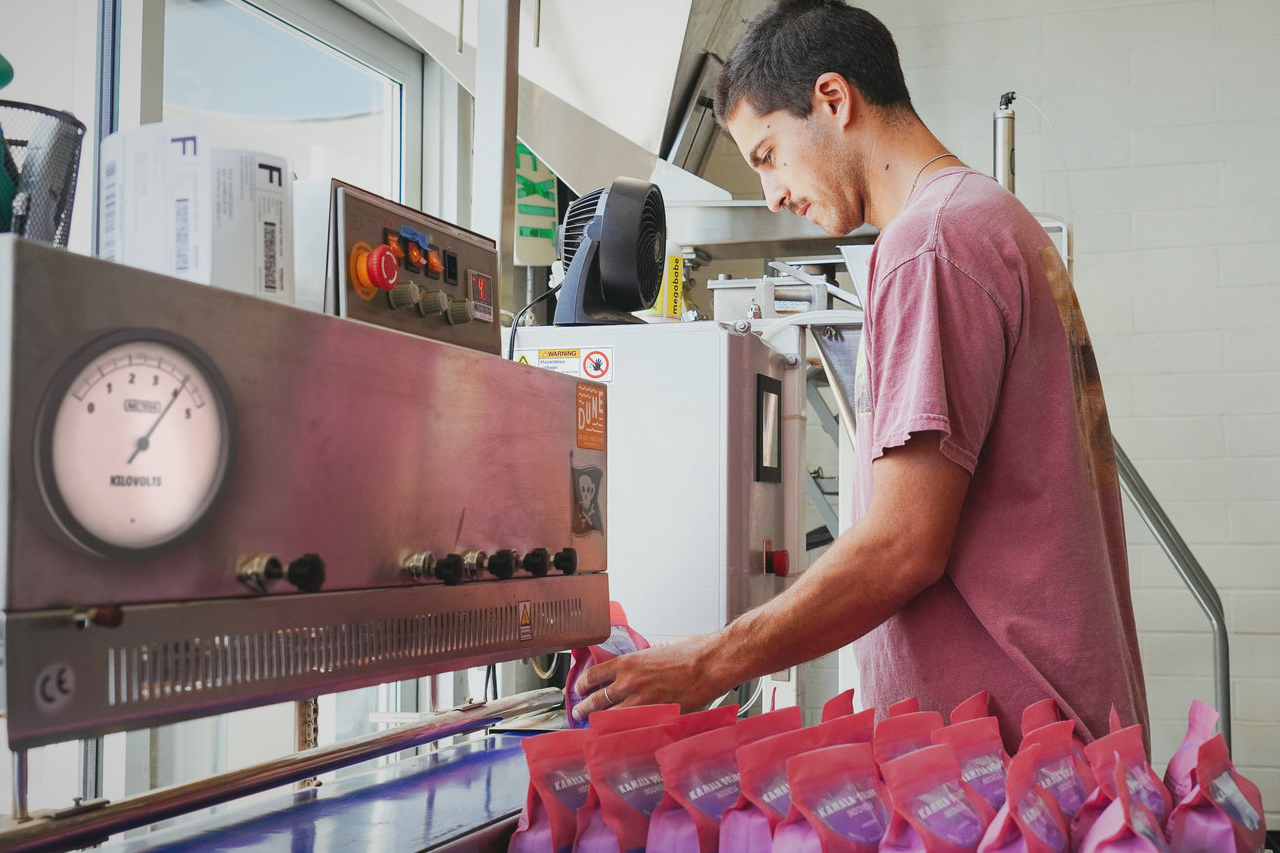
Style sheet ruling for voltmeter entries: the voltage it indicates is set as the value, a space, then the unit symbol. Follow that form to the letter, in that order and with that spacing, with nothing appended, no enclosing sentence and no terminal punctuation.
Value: 4 kV
